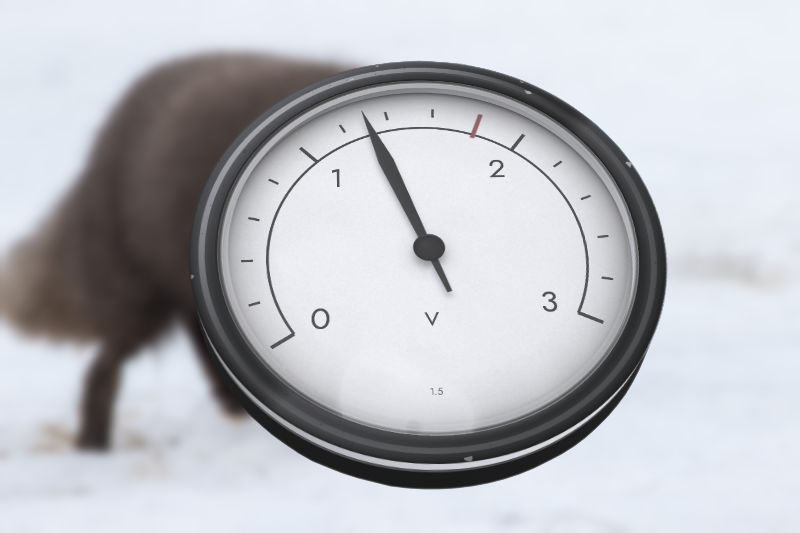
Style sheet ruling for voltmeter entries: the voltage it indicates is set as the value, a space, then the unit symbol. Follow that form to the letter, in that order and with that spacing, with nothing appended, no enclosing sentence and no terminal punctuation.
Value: 1.3 V
